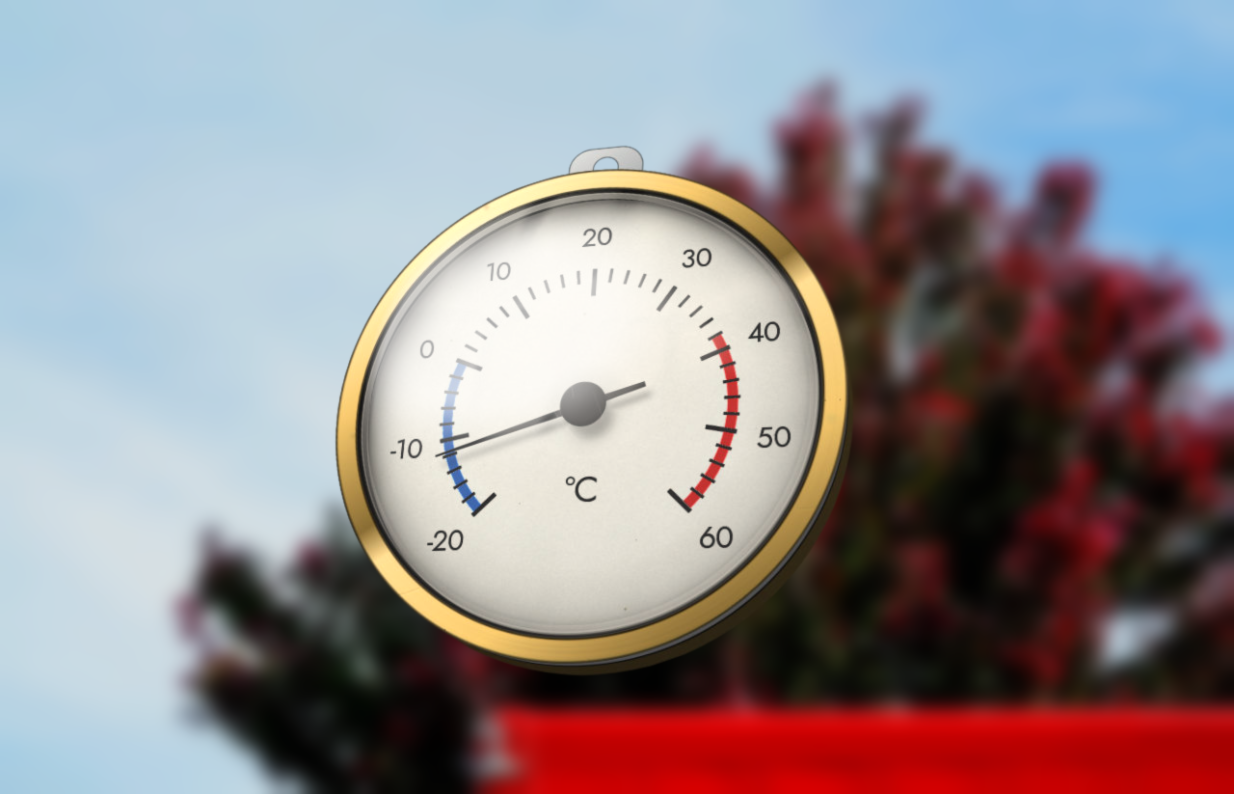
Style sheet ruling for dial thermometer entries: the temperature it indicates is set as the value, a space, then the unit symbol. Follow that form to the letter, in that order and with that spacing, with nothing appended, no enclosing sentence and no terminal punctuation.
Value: -12 °C
